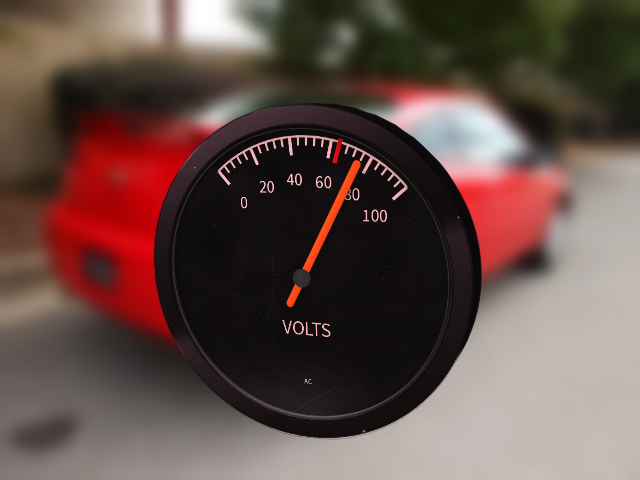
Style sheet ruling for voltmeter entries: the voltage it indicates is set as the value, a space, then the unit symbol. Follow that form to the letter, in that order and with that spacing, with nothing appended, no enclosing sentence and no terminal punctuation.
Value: 76 V
